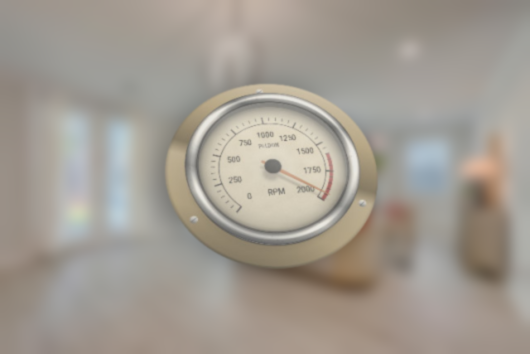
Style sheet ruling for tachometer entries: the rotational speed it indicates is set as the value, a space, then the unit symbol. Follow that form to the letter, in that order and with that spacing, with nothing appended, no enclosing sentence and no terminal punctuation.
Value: 1950 rpm
